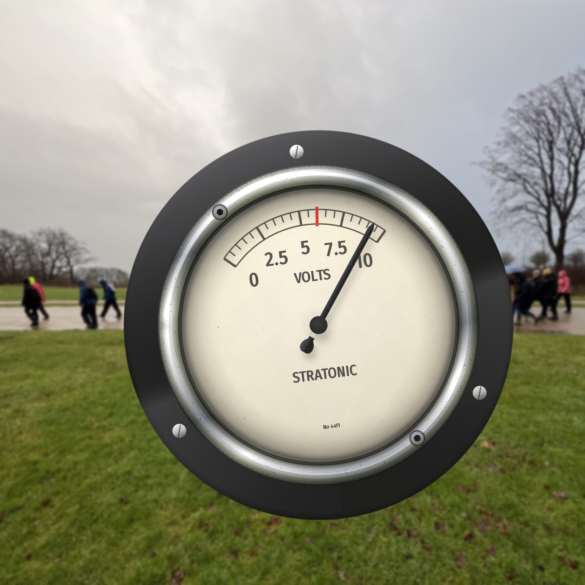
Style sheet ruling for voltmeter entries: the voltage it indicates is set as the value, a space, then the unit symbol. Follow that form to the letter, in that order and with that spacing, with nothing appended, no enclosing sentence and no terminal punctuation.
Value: 9.25 V
